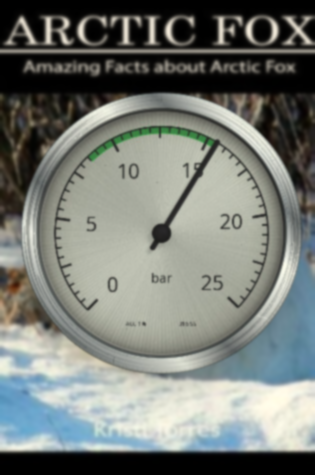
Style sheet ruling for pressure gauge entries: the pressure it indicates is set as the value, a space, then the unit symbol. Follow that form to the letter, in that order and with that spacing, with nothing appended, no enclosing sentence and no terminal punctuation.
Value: 15.5 bar
